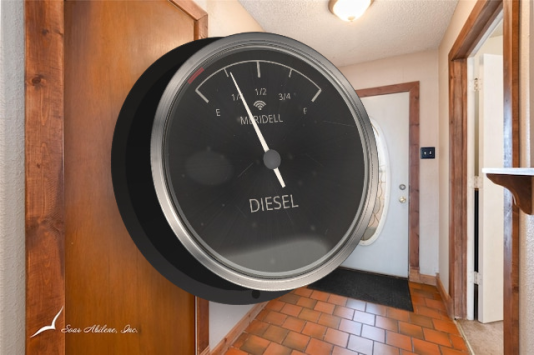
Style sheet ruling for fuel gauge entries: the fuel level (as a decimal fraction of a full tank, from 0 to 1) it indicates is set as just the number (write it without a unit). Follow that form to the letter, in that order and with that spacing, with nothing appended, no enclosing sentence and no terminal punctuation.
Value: 0.25
